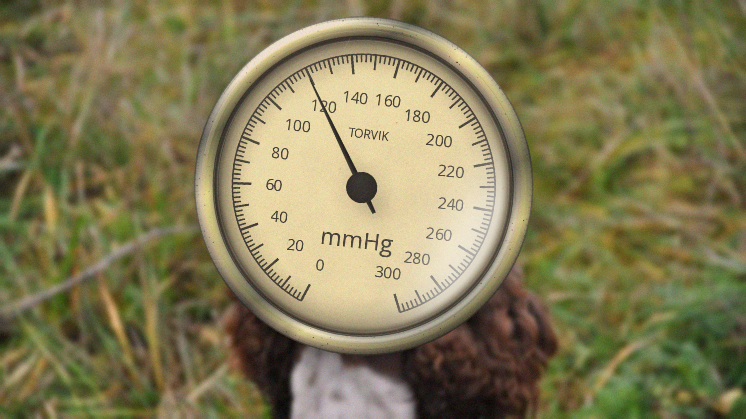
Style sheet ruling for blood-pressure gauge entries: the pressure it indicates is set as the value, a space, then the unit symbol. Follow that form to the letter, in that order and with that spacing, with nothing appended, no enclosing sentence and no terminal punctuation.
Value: 120 mmHg
